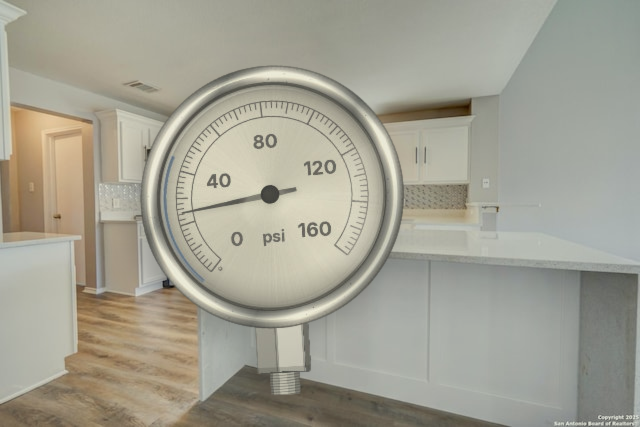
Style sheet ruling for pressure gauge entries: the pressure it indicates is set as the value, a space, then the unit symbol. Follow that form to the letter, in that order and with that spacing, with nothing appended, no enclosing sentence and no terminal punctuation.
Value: 24 psi
